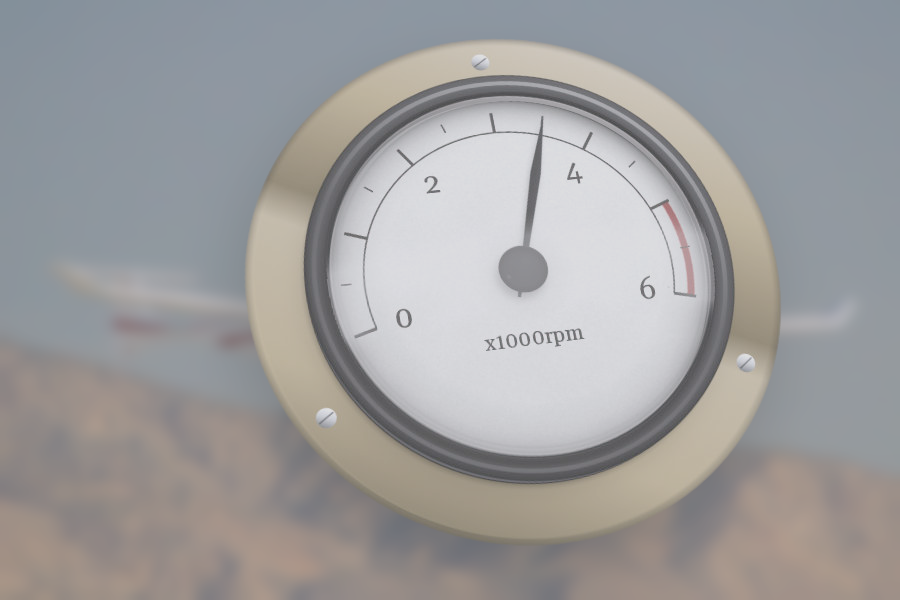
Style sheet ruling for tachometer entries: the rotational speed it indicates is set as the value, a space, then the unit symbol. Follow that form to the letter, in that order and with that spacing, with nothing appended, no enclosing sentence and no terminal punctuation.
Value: 3500 rpm
